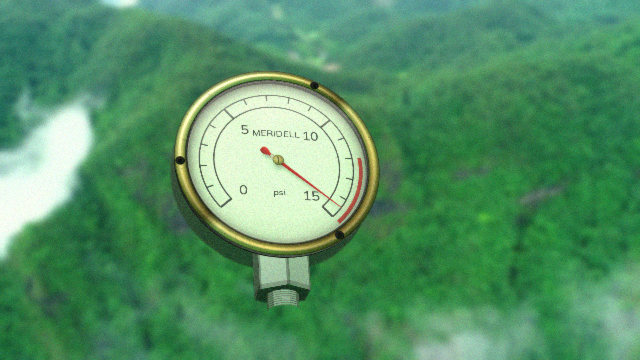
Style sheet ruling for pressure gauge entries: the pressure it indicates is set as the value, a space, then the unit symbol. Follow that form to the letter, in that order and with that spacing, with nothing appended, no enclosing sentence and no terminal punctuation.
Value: 14.5 psi
